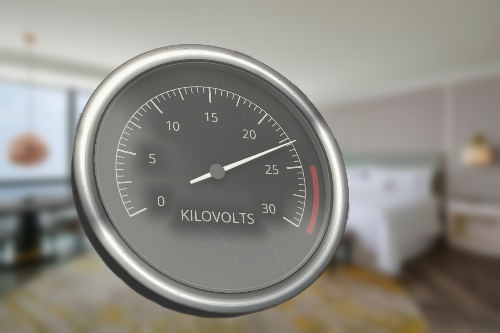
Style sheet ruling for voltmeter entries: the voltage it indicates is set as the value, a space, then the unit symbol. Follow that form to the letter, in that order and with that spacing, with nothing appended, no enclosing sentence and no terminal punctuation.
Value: 23 kV
